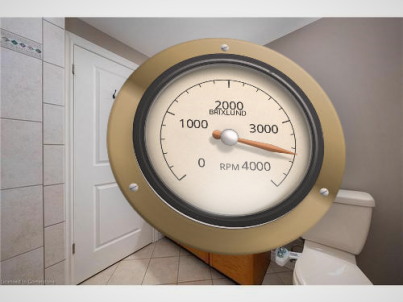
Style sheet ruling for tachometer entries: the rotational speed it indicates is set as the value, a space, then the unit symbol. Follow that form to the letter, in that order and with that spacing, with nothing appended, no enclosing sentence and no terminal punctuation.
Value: 3500 rpm
